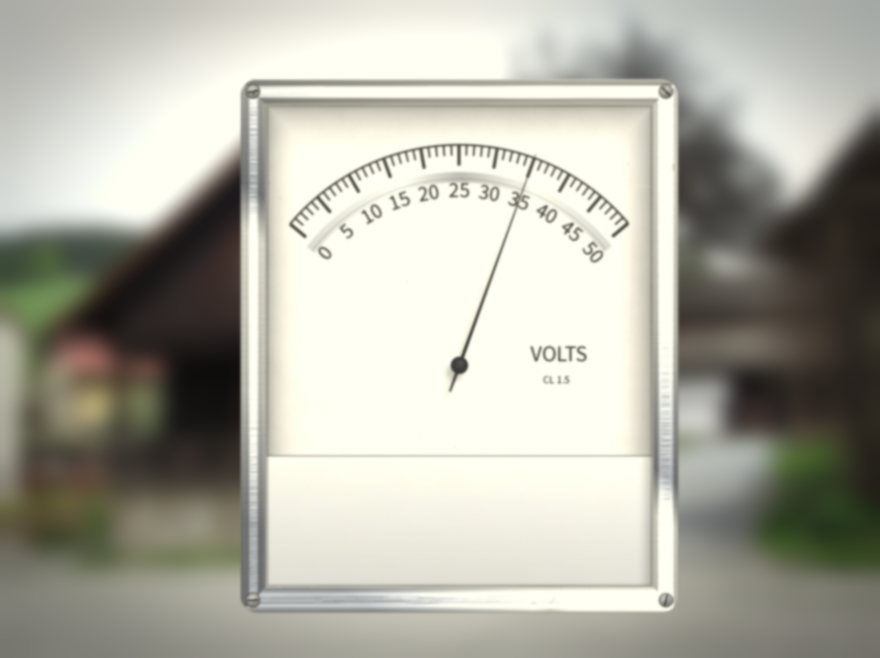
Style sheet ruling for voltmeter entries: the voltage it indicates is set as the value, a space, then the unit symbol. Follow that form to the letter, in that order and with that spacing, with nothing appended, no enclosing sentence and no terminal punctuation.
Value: 35 V
